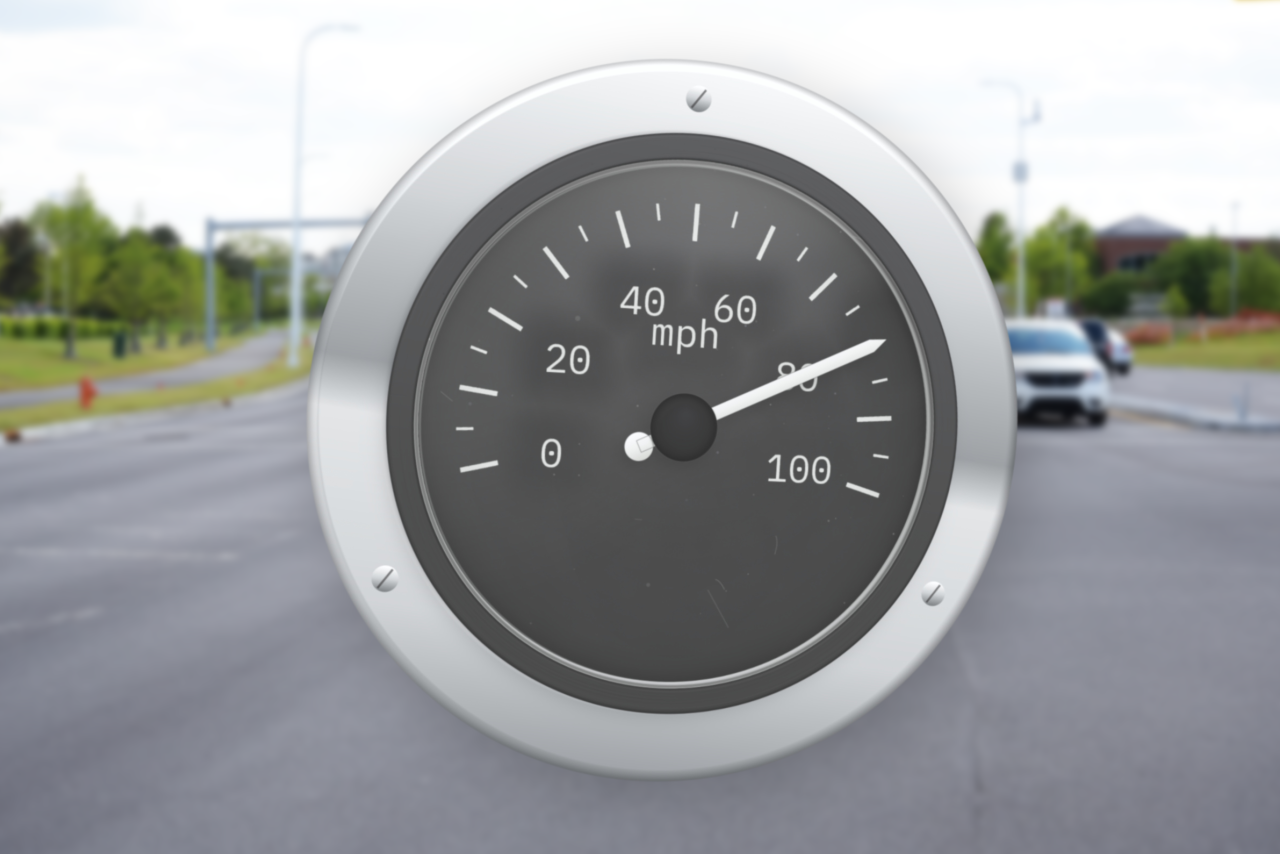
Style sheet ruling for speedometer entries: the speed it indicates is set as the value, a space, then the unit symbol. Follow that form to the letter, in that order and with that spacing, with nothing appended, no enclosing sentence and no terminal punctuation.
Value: 80 mph
